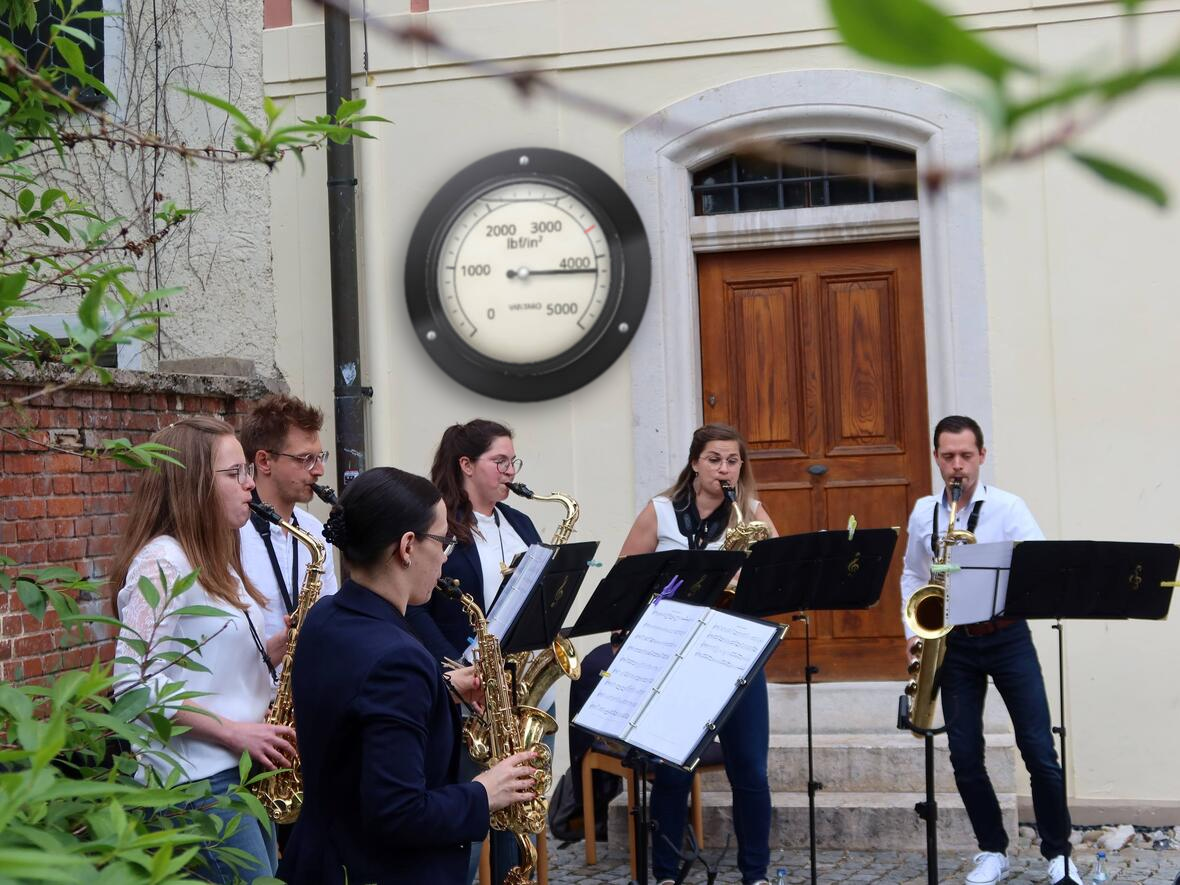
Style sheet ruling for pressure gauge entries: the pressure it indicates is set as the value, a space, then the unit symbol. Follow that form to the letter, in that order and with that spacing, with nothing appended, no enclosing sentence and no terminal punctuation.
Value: 4200 psi
